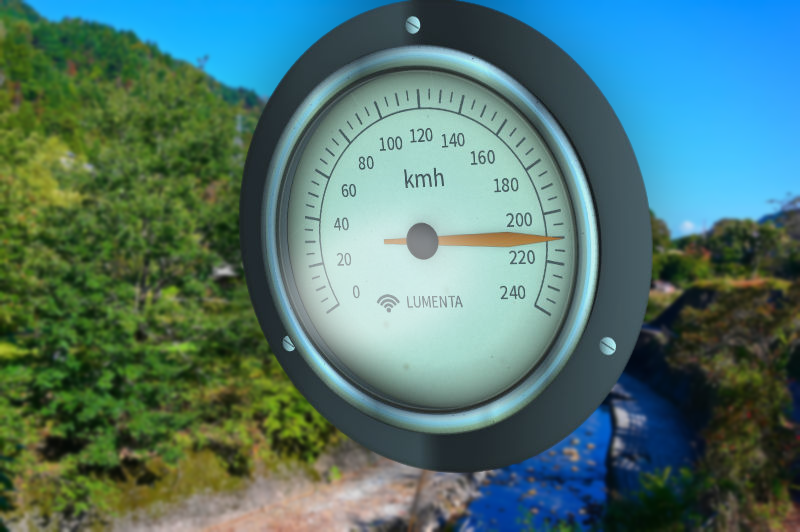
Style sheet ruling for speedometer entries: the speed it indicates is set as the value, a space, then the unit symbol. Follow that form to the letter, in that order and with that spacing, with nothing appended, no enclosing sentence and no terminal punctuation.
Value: 210 km/h
